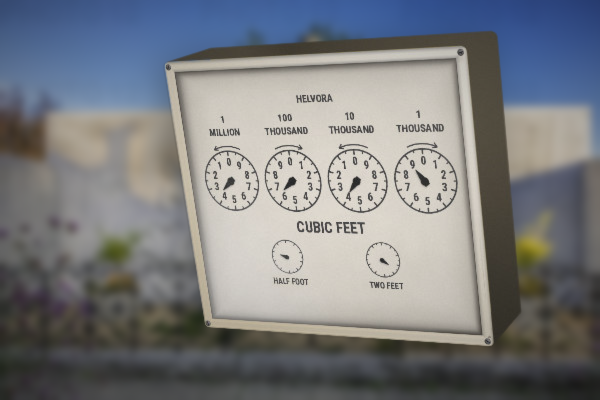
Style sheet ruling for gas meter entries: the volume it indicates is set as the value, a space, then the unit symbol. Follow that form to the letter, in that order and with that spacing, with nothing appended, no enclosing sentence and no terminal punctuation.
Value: 363900 ft³
